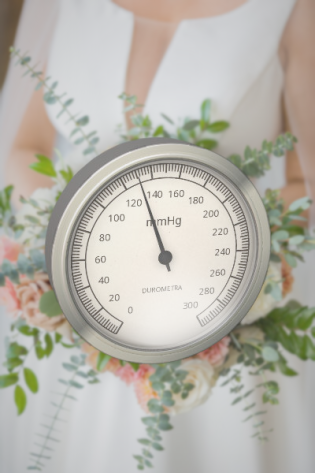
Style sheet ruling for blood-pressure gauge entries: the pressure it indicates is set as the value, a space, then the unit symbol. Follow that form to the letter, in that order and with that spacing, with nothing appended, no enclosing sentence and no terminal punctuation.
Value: 130 mmHg
